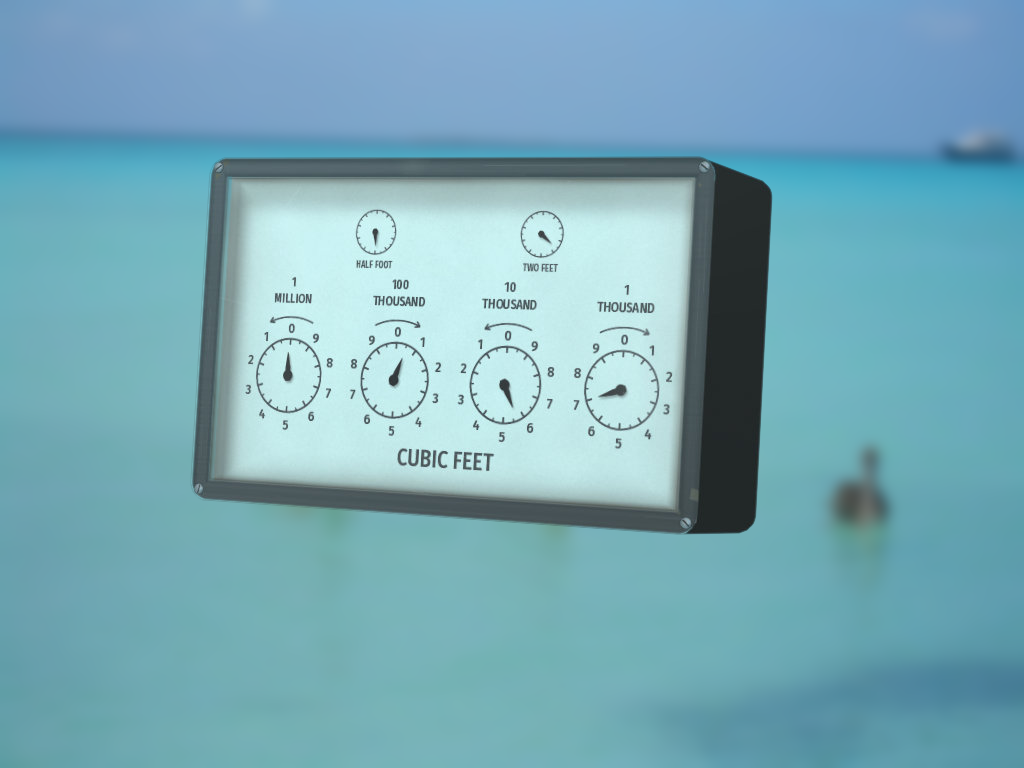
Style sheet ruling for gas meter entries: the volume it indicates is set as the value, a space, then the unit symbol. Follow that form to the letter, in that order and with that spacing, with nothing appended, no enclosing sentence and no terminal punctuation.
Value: 5700 ft³
